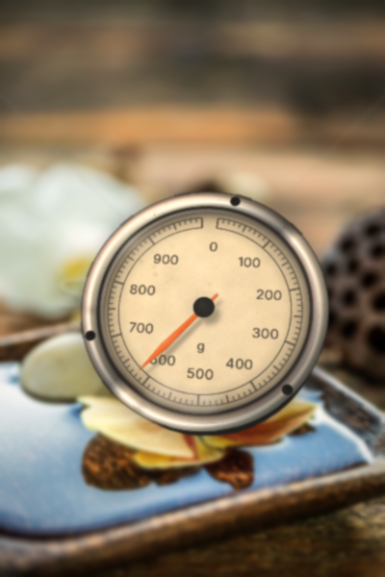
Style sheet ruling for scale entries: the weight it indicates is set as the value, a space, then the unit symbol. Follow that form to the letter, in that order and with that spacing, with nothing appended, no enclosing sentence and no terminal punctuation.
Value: 620 g
